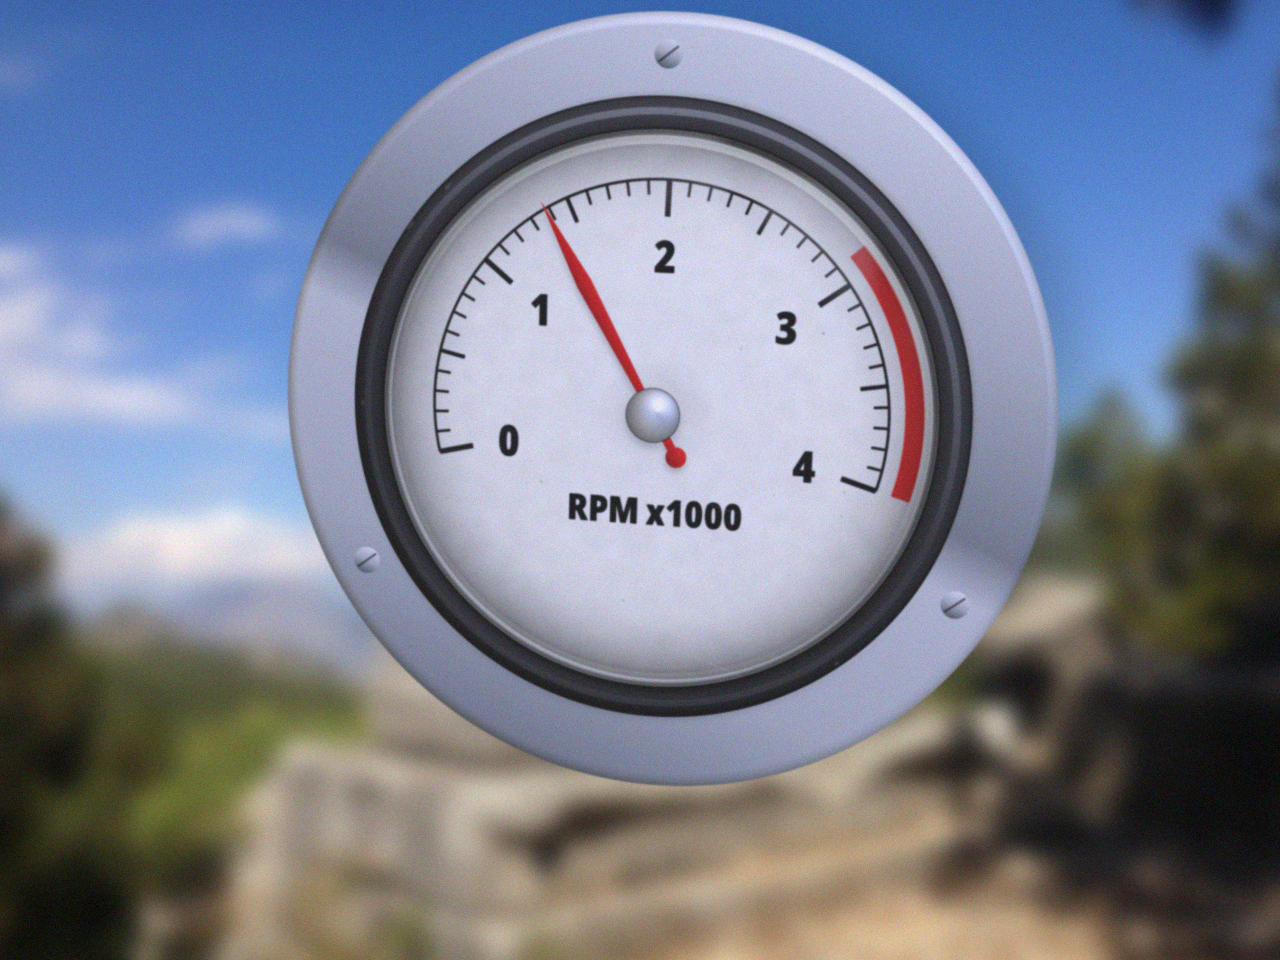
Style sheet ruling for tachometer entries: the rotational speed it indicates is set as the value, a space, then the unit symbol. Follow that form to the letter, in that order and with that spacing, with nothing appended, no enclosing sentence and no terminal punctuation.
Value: 1400 rpm
